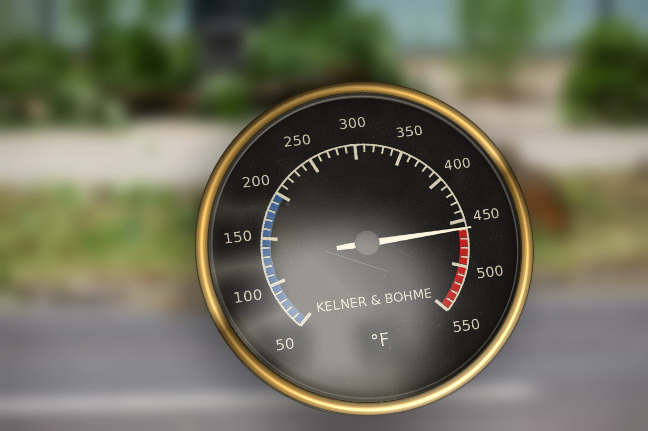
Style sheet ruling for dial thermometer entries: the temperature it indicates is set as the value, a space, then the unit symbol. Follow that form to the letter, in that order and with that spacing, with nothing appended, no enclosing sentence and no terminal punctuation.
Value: 460 °F
